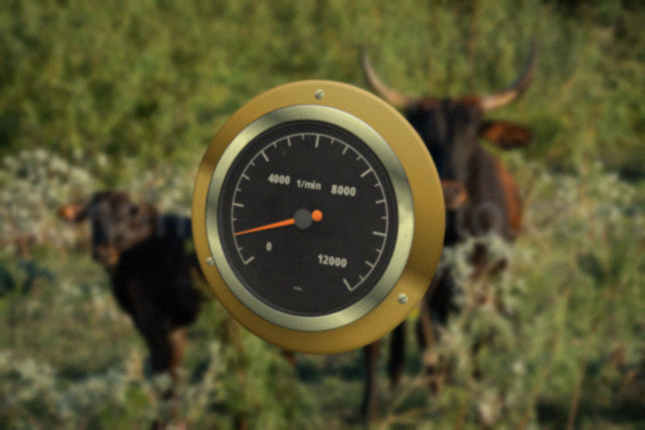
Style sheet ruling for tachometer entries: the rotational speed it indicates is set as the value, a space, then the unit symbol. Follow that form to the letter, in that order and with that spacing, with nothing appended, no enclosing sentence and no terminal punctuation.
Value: 1000 rpm
